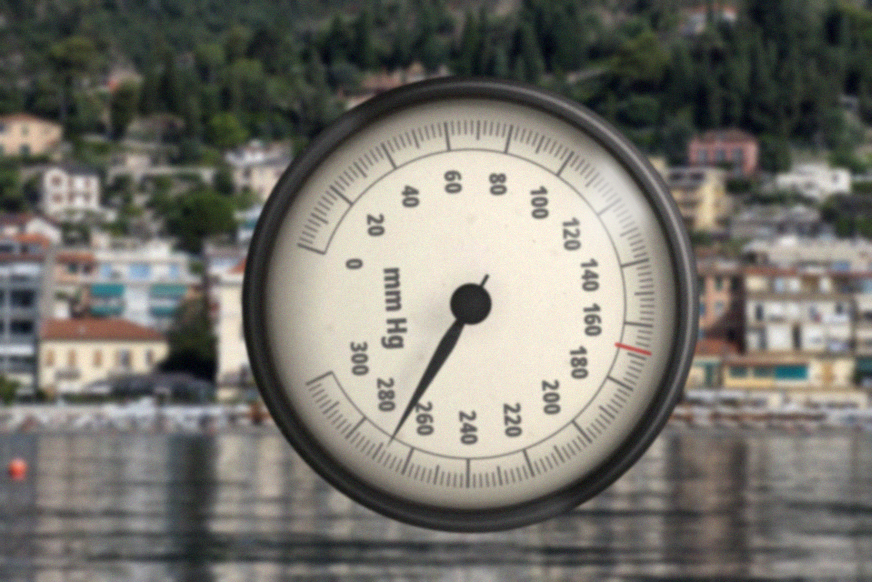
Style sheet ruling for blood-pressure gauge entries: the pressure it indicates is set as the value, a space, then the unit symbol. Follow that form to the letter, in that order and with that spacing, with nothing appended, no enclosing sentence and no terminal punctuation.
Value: 268 mmHg
